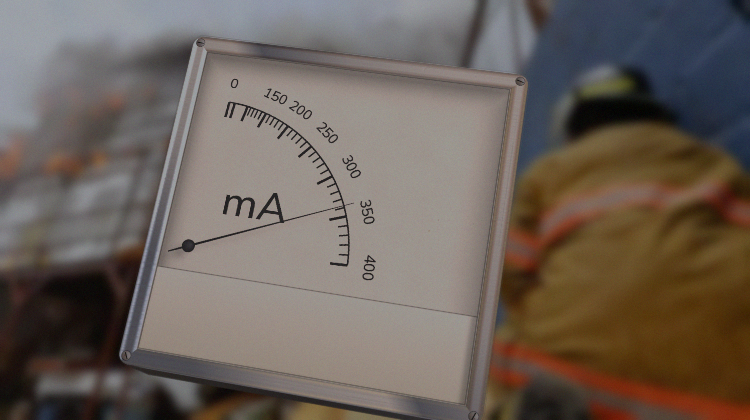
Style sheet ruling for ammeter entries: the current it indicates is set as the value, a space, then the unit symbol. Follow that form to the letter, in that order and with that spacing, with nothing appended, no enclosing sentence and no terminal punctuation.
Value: 340 mA
